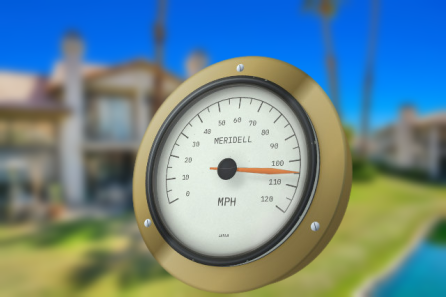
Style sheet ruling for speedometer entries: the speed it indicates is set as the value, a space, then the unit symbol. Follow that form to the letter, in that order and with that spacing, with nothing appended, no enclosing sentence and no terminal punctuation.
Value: 105 mph
